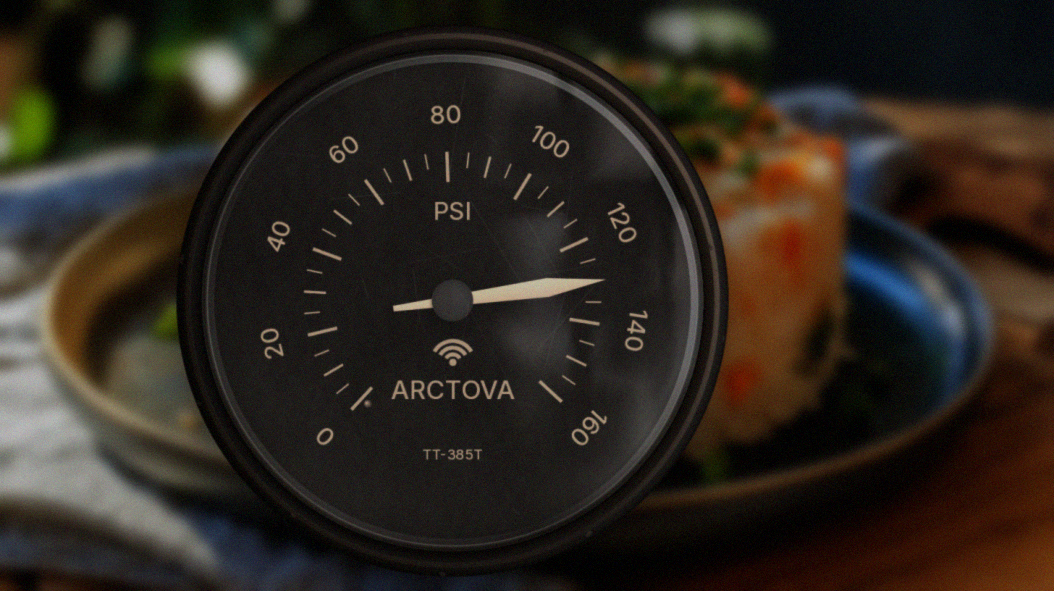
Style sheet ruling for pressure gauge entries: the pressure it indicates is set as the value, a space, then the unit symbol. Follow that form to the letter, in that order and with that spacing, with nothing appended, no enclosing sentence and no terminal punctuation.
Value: 130 psi
